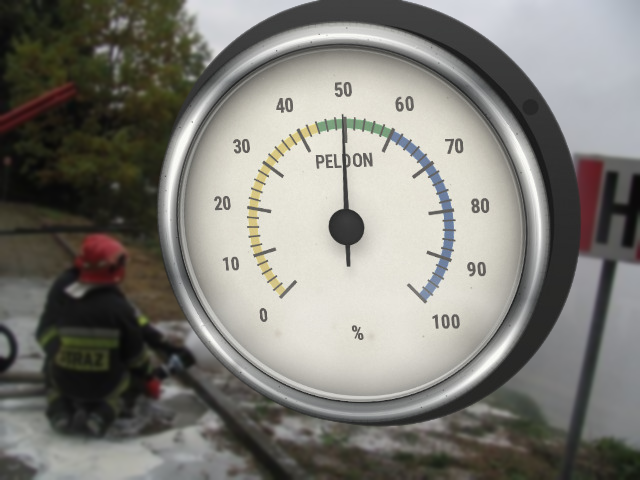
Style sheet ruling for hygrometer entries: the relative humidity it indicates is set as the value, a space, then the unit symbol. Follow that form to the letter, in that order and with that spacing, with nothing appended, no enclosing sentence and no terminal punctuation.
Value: 50 %
